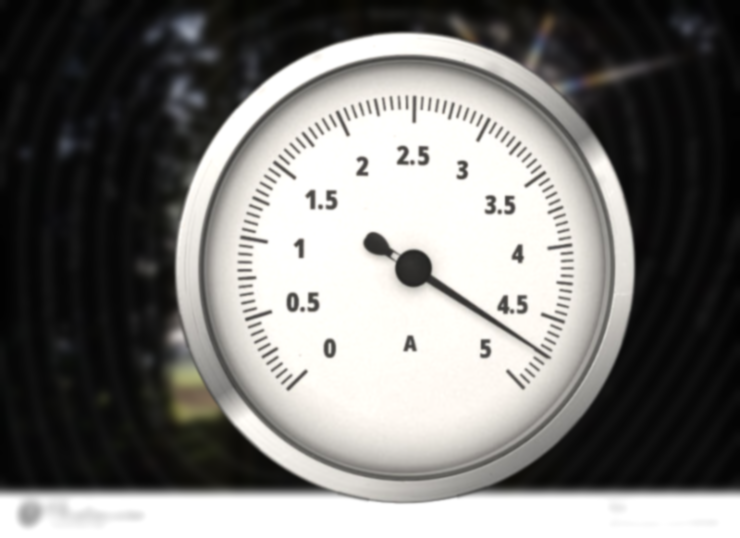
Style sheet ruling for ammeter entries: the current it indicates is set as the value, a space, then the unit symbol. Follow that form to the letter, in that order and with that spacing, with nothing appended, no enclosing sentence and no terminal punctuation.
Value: 4.75 A
